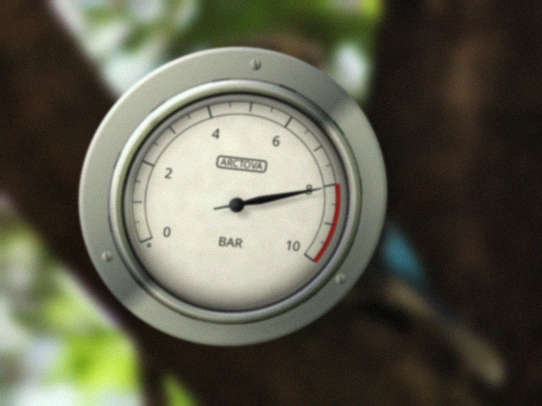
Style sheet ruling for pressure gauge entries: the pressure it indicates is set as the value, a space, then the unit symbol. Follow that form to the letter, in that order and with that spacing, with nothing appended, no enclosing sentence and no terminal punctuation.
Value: 8 bar
